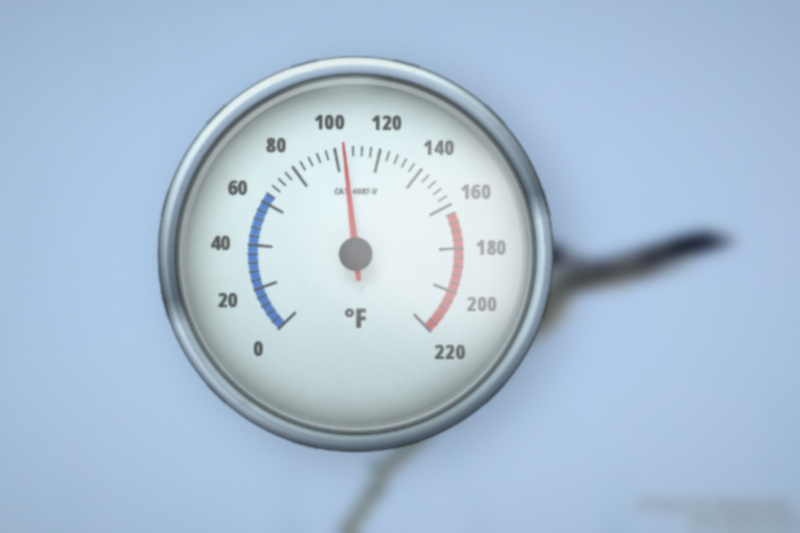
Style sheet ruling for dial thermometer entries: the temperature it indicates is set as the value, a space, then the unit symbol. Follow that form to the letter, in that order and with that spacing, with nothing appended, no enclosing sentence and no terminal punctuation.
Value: 104 °F
